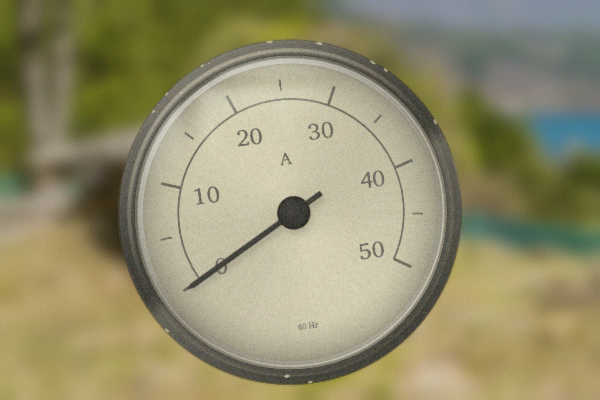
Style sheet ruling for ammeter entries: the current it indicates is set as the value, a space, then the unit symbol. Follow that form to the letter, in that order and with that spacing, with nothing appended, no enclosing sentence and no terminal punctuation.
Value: 0 A
